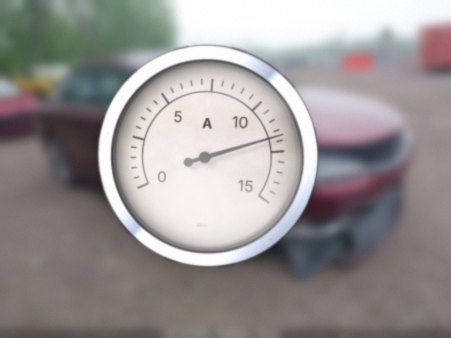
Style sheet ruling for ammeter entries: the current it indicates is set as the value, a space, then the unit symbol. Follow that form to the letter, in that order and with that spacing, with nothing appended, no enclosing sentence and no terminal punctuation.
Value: 11.75 A
